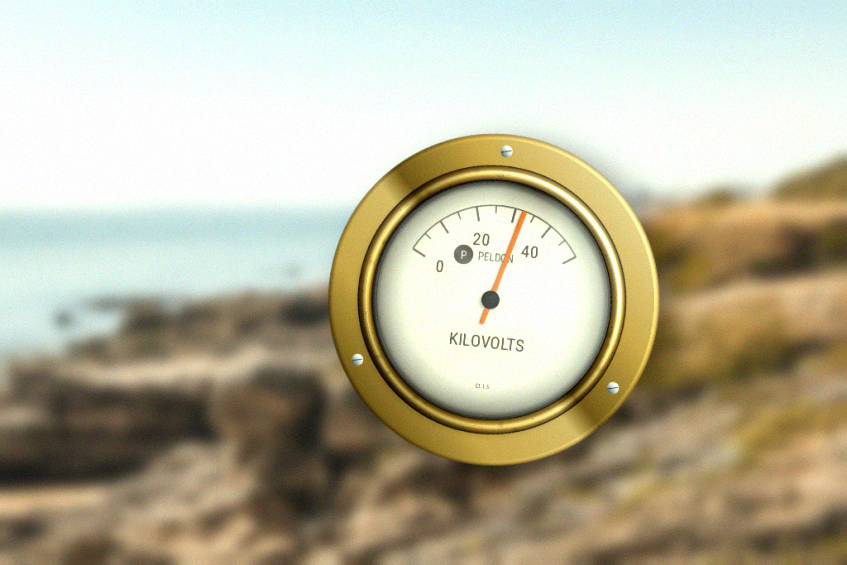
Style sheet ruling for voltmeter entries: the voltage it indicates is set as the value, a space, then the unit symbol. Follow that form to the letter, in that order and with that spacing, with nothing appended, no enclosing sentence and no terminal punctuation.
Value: 32.5 kV
